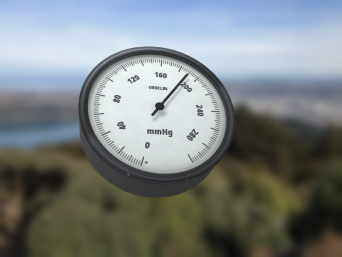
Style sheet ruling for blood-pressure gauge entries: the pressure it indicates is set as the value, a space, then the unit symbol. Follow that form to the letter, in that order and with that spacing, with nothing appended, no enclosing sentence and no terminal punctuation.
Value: 190 mmHg
